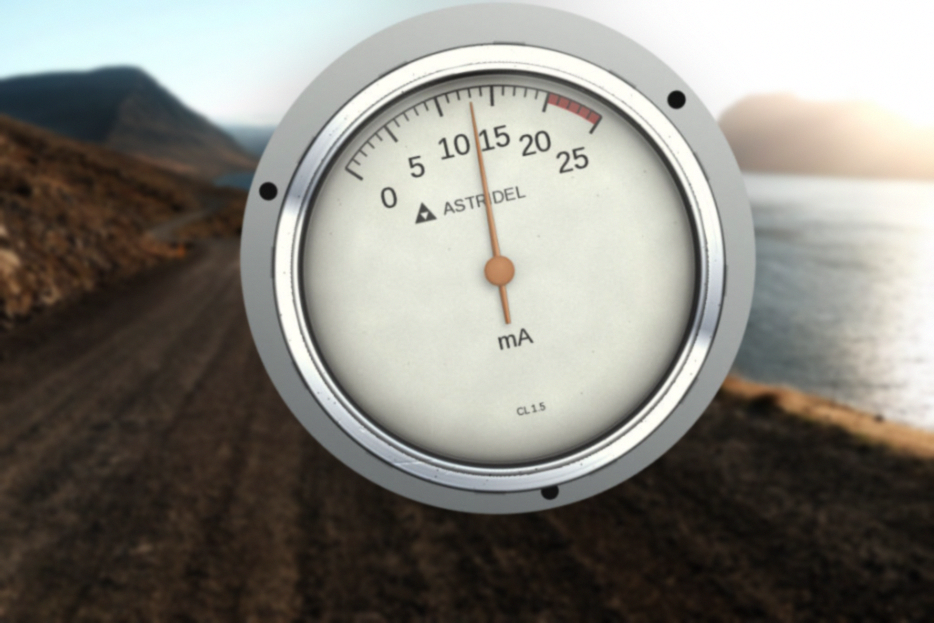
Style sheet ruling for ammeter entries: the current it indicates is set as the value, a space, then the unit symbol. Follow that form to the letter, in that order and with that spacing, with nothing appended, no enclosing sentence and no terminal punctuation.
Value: 13 mA
